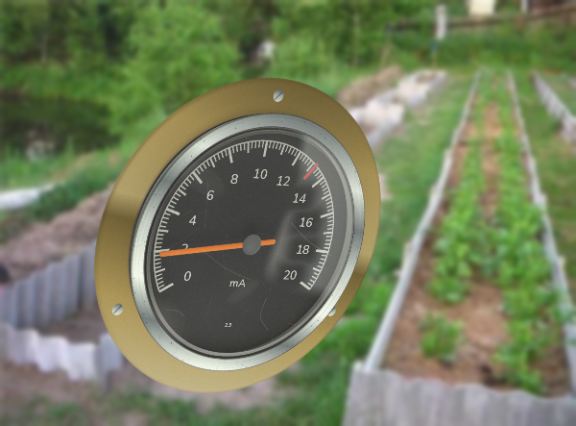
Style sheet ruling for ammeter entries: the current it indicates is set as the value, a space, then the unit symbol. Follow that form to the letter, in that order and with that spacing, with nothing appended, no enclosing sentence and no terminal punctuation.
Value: 2 mA
